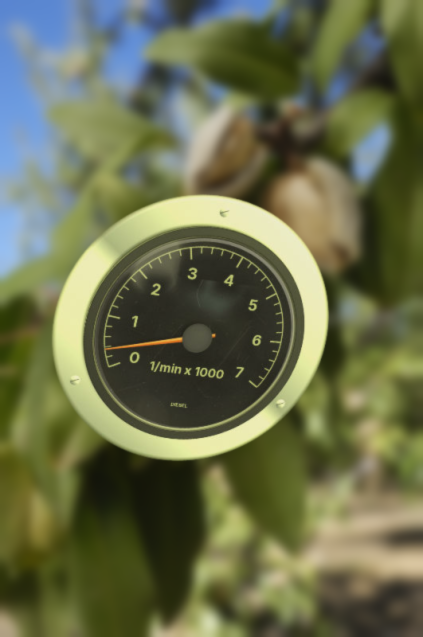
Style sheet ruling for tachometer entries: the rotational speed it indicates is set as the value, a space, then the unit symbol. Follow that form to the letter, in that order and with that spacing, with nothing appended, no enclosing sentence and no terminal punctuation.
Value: 400 rpm
